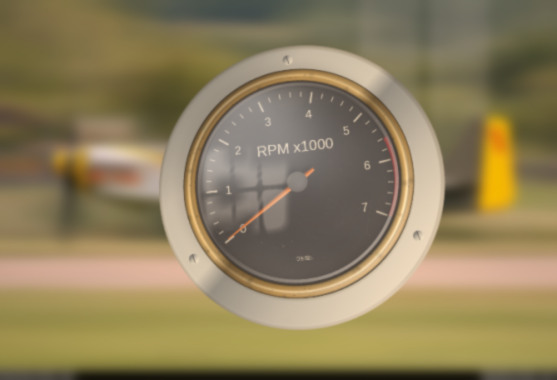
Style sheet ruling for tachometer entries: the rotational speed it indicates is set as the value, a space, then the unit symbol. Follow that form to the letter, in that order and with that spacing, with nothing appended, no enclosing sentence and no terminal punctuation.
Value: 0 rpm
